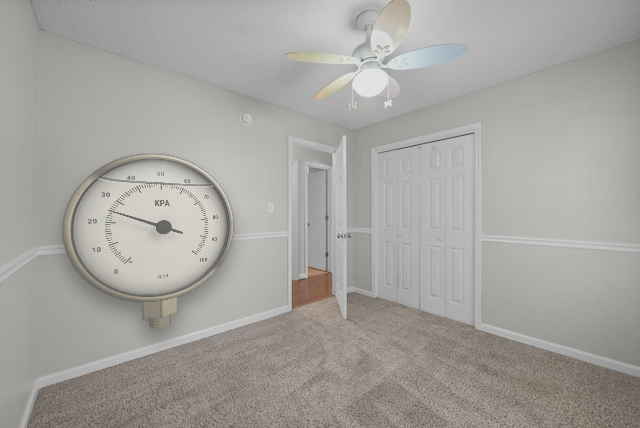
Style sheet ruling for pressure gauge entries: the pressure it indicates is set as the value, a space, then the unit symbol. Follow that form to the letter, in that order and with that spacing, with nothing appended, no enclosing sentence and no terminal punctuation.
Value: 25 kPa
